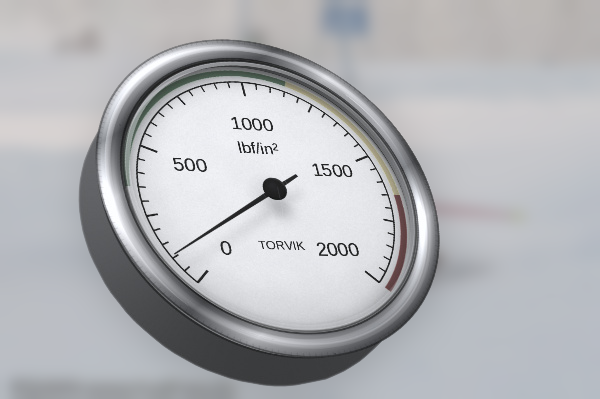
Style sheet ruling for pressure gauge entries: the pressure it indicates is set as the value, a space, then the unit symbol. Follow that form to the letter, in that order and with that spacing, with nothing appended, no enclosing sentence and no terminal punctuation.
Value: 100 psi
